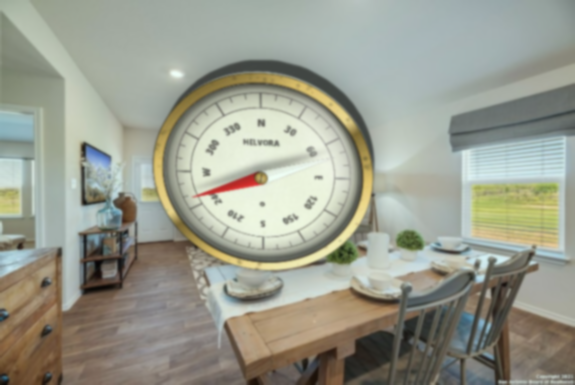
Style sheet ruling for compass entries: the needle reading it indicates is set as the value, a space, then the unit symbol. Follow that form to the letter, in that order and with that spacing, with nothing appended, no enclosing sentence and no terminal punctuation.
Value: 250 °
